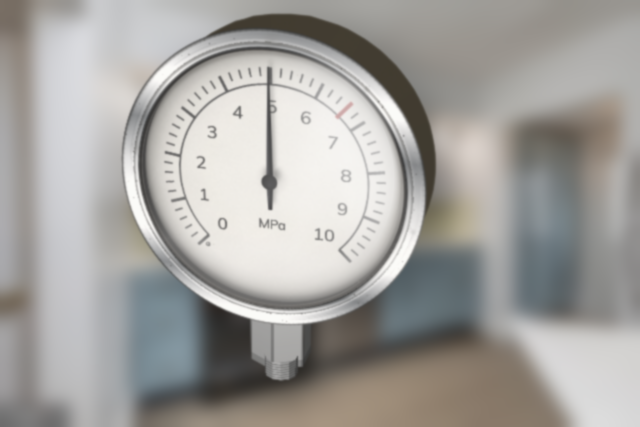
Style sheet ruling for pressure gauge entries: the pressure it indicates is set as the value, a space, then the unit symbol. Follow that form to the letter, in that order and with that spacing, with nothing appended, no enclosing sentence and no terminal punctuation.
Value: 5 MPa
